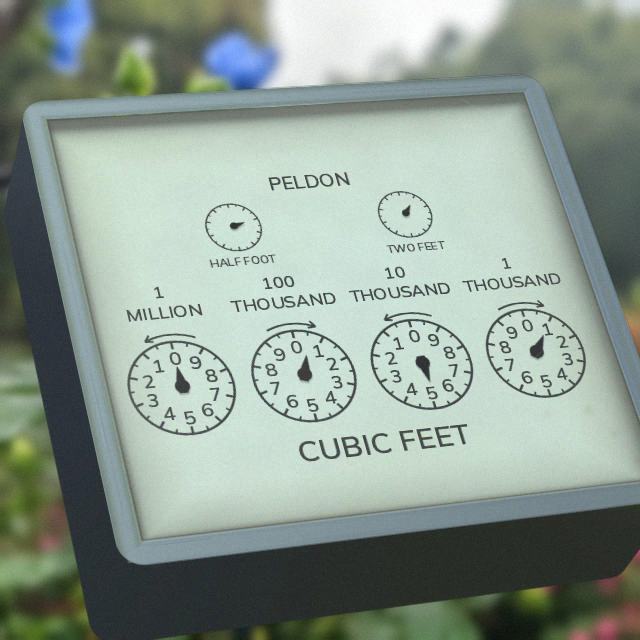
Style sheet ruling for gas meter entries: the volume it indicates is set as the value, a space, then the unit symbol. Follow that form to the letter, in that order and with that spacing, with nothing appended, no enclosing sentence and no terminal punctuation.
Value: 5100 ft³
